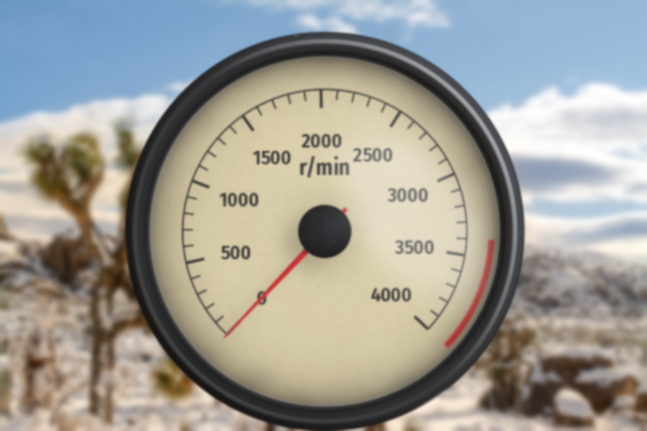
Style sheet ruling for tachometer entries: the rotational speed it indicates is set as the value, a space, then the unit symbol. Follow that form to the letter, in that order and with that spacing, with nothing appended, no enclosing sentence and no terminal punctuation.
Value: 0 rpm
